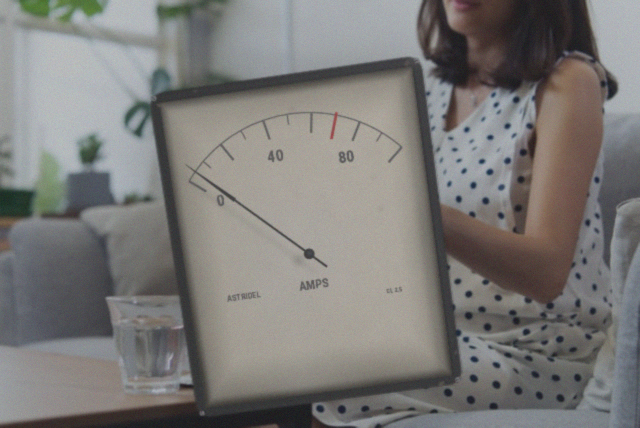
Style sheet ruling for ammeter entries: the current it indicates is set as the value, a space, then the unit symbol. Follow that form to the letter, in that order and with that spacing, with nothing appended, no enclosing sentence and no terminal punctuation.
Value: 5 A
